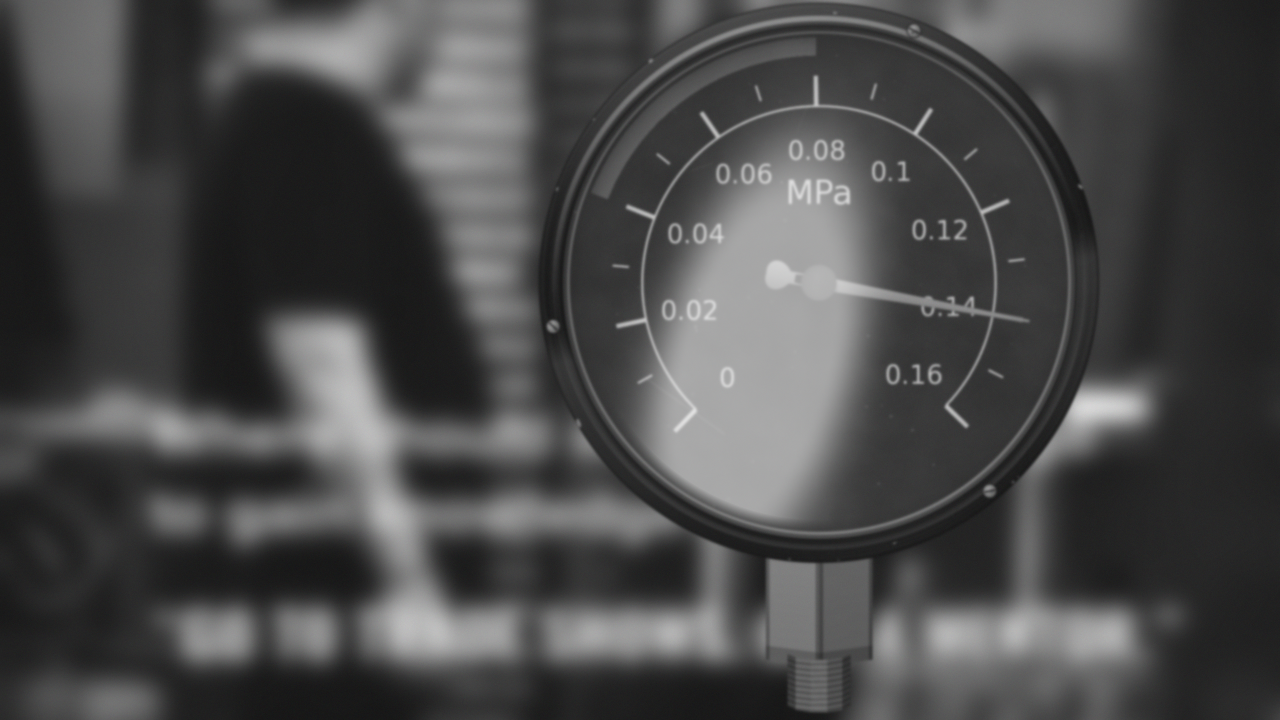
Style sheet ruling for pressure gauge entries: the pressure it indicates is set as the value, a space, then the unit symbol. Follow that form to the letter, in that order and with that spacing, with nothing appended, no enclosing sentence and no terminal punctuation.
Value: 0.14 MPa
